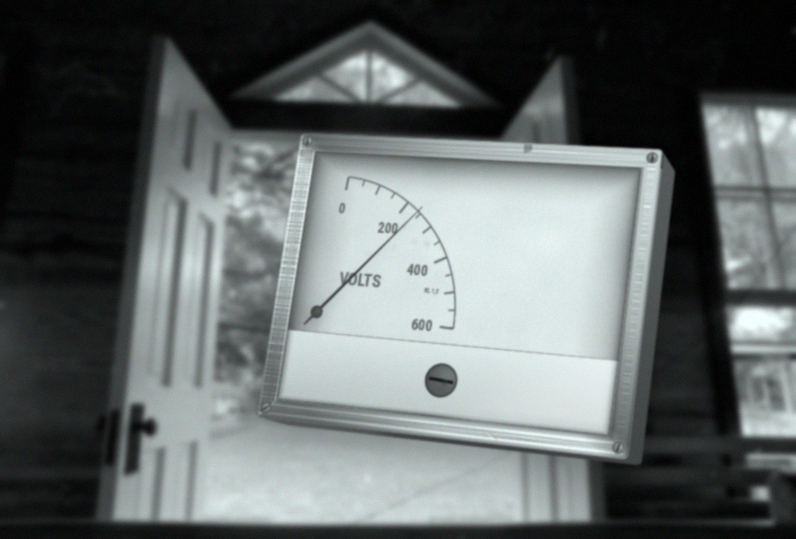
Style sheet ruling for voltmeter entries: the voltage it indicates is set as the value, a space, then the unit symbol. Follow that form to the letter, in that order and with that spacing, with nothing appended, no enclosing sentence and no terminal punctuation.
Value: 250 V
